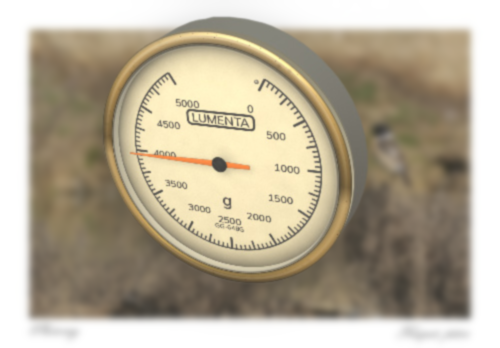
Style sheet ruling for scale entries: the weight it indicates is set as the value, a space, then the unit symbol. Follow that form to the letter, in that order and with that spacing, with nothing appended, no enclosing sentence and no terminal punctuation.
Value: 4000 g
